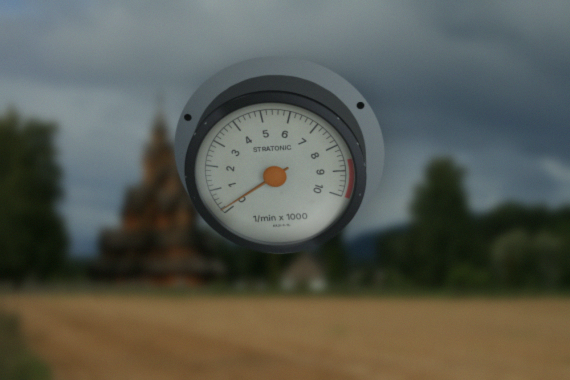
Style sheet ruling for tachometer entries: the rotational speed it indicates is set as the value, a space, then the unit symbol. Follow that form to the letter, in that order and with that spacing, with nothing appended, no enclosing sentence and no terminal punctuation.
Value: 200 rpm
